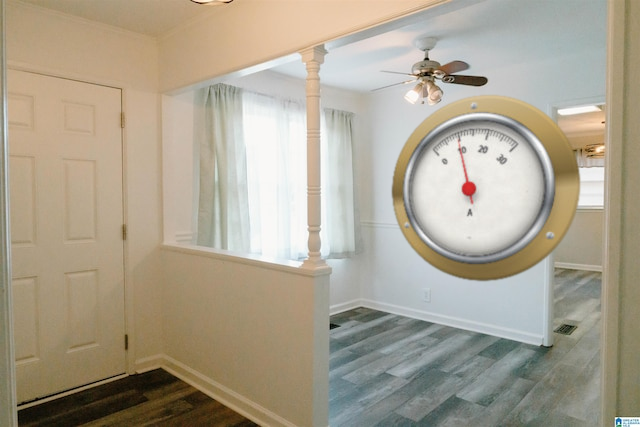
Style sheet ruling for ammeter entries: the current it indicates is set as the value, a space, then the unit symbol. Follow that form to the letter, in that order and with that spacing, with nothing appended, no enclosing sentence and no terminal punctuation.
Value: 10 A
